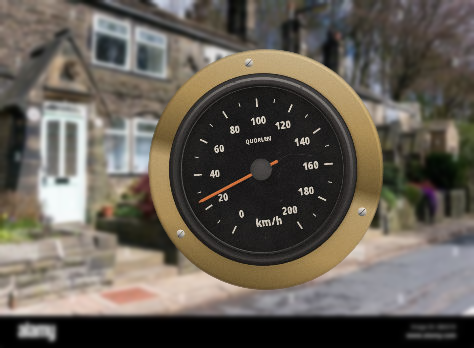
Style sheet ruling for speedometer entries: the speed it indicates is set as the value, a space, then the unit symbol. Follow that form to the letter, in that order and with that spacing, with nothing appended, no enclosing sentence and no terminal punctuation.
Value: 25 km/h
